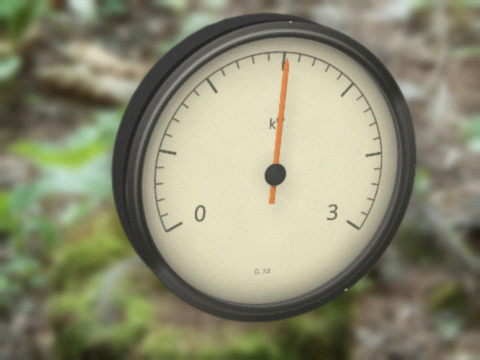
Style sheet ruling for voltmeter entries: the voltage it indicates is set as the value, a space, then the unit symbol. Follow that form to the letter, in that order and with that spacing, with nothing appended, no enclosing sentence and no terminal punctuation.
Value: 1.5 kV
